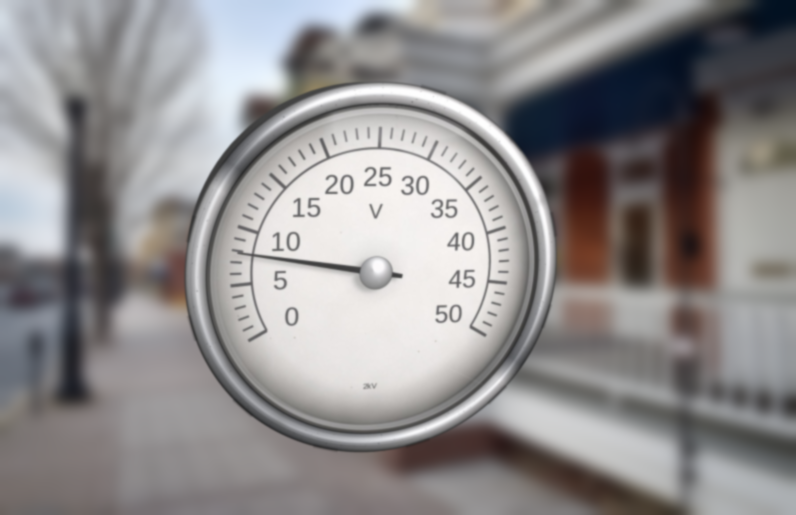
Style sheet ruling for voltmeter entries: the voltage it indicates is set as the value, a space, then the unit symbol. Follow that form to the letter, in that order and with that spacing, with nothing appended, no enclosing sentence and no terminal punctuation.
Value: 8 V
